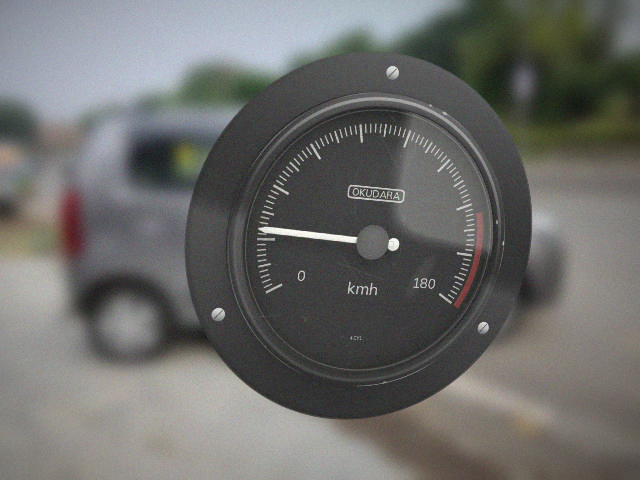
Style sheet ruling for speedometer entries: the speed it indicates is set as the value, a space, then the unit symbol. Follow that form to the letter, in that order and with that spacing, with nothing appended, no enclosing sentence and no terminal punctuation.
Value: 24 km/h
